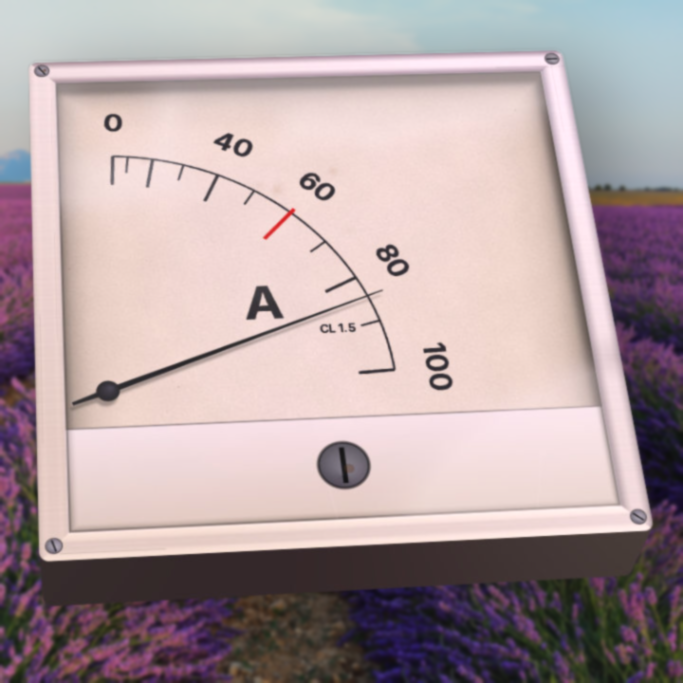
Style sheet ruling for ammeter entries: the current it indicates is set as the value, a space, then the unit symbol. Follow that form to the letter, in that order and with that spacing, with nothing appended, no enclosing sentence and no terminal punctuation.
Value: 85 A
